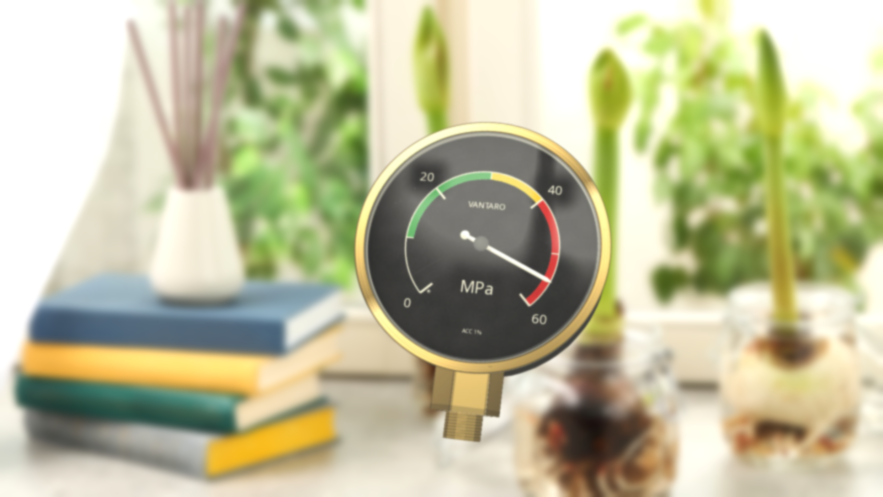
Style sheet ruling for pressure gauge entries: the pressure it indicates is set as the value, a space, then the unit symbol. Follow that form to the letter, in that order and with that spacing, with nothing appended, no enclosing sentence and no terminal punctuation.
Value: 55 MPa
